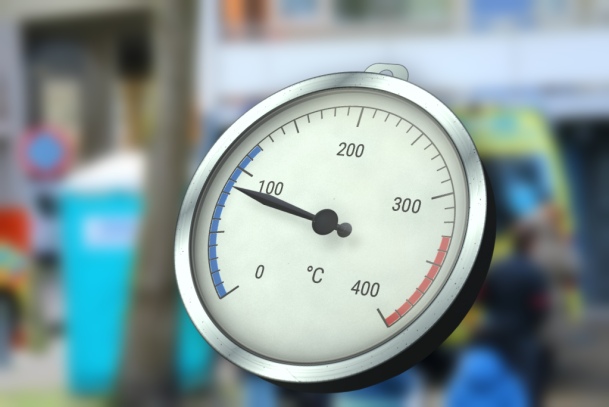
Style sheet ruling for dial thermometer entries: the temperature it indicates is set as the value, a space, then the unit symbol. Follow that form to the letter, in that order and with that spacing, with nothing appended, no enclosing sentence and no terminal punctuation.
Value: 85 °C
